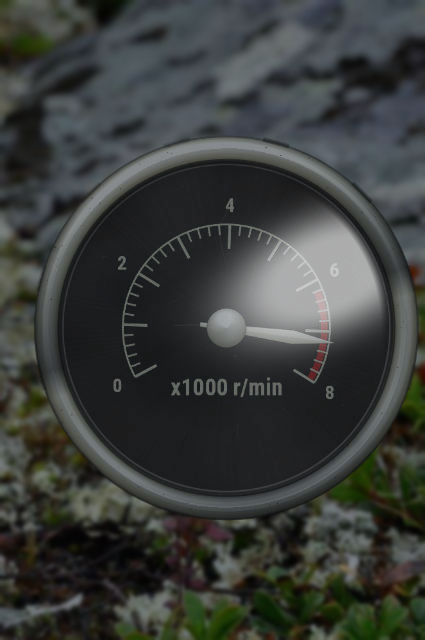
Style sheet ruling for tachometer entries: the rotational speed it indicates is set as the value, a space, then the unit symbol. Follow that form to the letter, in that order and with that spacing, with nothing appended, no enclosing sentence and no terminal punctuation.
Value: 7200 rpm
